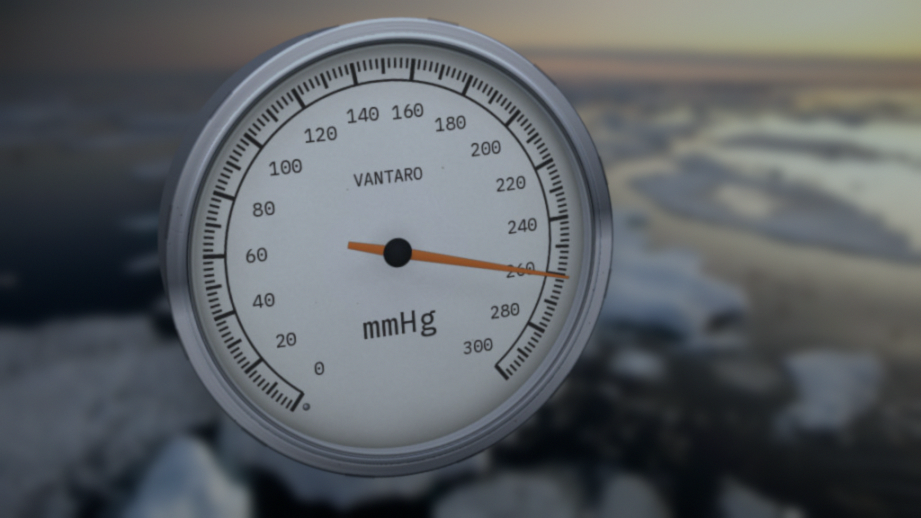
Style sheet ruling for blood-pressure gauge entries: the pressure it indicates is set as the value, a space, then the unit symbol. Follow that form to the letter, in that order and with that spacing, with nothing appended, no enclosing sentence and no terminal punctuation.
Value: 260 mmHg
